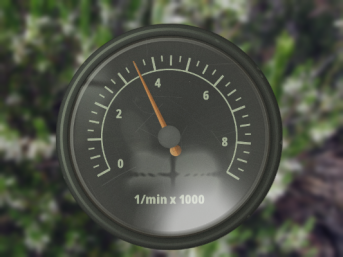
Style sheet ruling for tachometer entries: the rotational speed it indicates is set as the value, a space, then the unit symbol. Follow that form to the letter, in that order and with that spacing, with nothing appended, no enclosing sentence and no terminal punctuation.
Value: 3500 rpm
